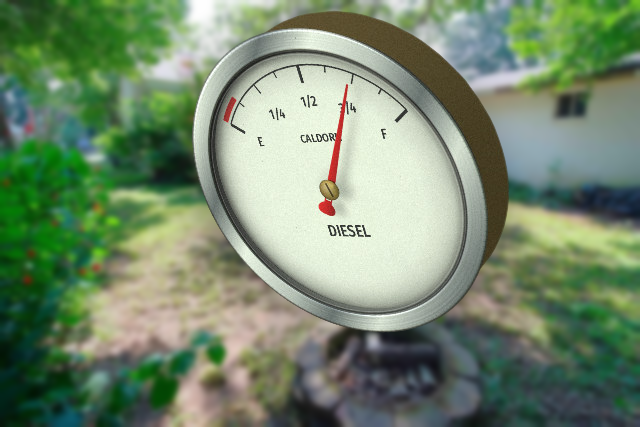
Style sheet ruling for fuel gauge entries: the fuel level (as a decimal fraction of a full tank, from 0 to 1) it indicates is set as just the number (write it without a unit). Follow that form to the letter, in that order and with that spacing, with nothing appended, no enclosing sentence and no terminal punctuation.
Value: 0.75
